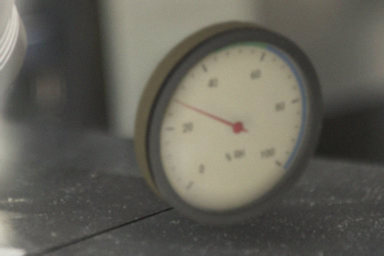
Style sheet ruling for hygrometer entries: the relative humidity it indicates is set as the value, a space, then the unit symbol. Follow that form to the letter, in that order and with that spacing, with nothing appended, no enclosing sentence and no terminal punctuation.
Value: 28 %
